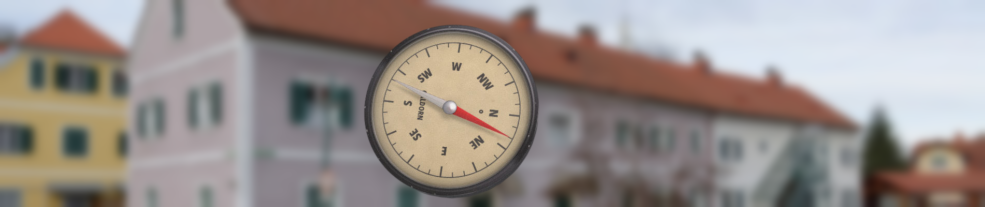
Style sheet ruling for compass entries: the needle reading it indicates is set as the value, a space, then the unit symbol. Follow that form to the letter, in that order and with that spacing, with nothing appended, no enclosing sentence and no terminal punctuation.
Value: 20 °
